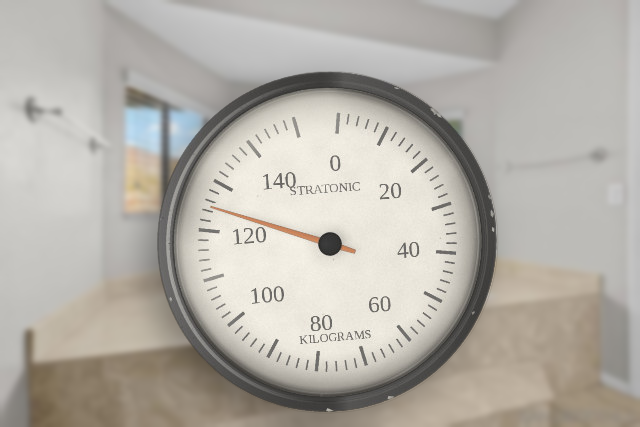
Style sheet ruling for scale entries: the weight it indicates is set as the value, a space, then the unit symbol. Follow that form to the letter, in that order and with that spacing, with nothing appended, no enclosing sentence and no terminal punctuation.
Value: 125 kg
